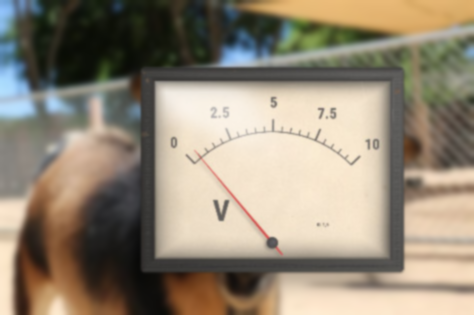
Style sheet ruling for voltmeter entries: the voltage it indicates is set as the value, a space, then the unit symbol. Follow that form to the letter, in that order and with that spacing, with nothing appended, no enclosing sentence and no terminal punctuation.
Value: 0.5 V
